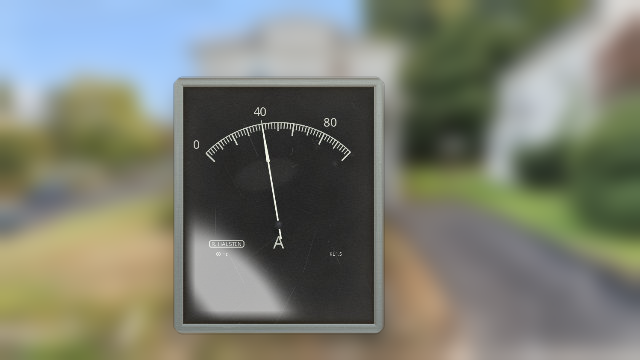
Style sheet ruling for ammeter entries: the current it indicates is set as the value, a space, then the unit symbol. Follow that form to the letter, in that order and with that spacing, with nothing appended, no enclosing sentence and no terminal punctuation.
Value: 40 A
